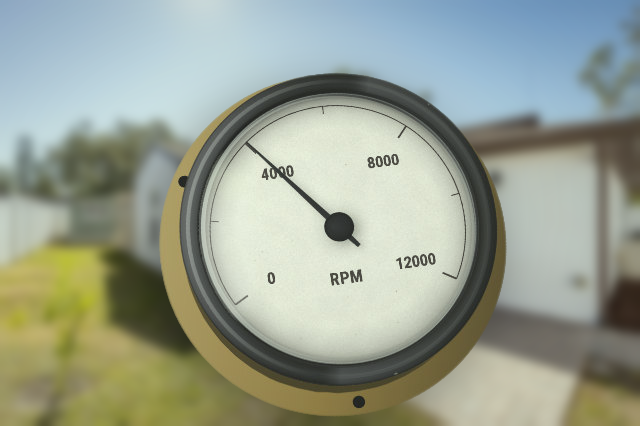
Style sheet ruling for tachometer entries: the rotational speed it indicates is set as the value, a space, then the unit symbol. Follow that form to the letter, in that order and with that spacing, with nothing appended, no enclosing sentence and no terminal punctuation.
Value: 4000 rpm
